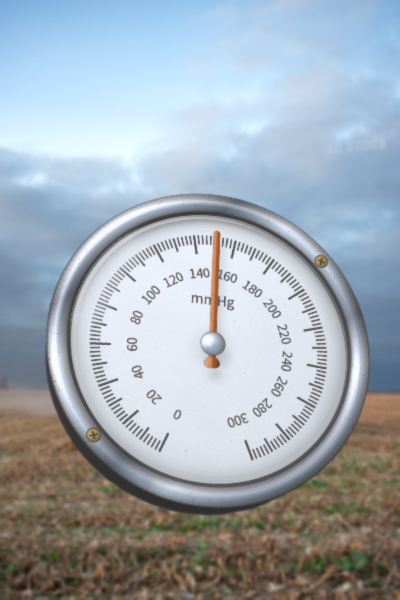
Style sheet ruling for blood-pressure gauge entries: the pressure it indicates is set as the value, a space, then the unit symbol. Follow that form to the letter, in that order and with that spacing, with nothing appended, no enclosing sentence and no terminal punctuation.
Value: 150 mmHg
